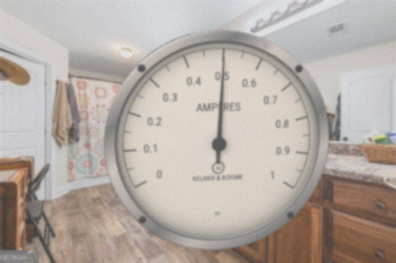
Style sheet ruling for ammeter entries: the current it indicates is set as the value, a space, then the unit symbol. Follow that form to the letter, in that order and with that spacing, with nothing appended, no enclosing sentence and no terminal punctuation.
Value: 0.5 A
